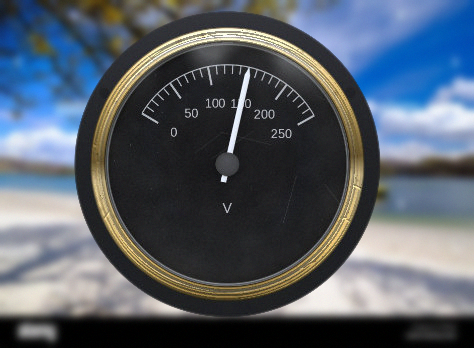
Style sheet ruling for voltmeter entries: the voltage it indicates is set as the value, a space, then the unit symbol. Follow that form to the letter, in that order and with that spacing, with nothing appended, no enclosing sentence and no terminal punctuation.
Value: 150 V
